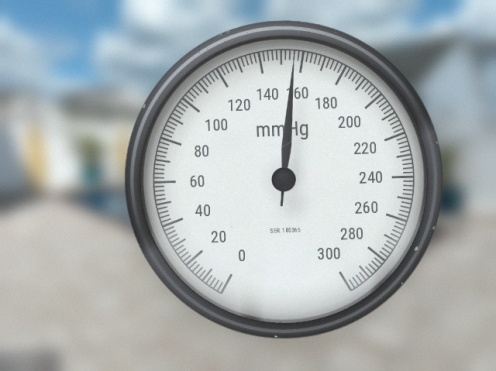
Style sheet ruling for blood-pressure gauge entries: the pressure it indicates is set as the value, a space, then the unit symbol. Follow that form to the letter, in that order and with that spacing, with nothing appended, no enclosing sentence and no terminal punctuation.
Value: 156 mmHg
